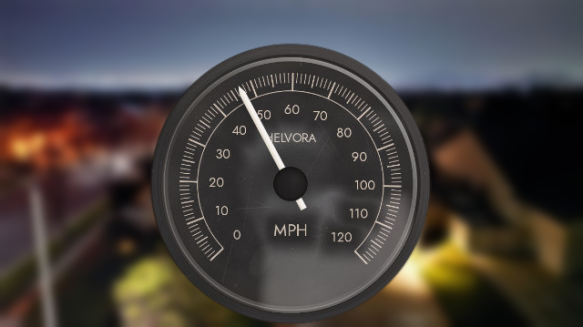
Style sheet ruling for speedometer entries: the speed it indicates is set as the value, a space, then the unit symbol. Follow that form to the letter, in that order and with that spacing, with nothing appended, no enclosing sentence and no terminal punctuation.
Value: 47 mph
